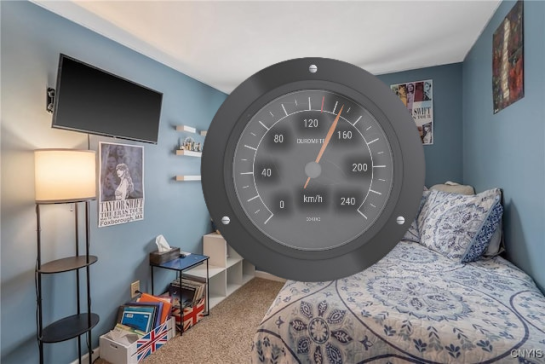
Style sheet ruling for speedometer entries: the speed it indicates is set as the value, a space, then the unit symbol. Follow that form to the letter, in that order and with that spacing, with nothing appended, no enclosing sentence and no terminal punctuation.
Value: 145 km/h
